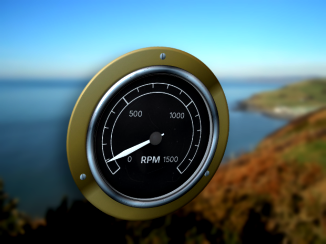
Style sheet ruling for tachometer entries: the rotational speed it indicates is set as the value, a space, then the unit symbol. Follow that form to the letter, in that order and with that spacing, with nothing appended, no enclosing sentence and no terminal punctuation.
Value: 100 rpm
